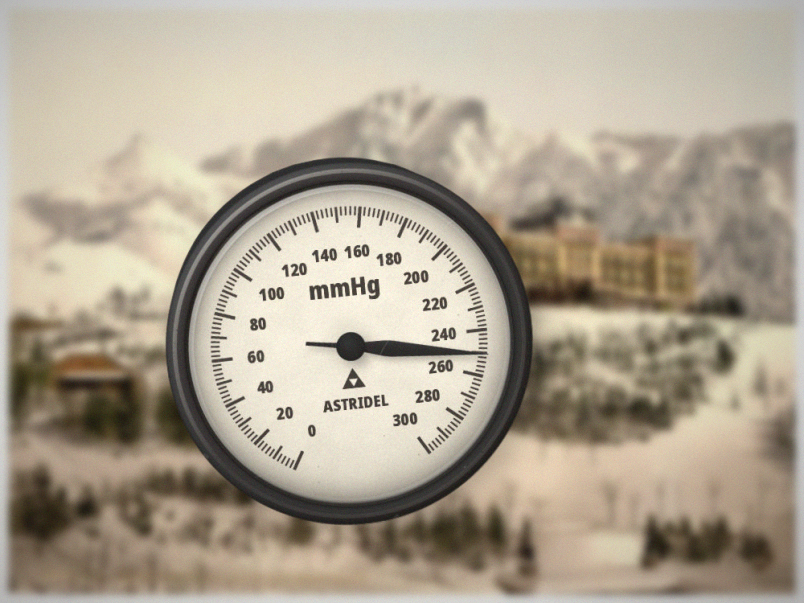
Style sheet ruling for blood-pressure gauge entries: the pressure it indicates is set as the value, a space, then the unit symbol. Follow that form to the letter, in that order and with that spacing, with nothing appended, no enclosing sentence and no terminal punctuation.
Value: 250 mmHg
